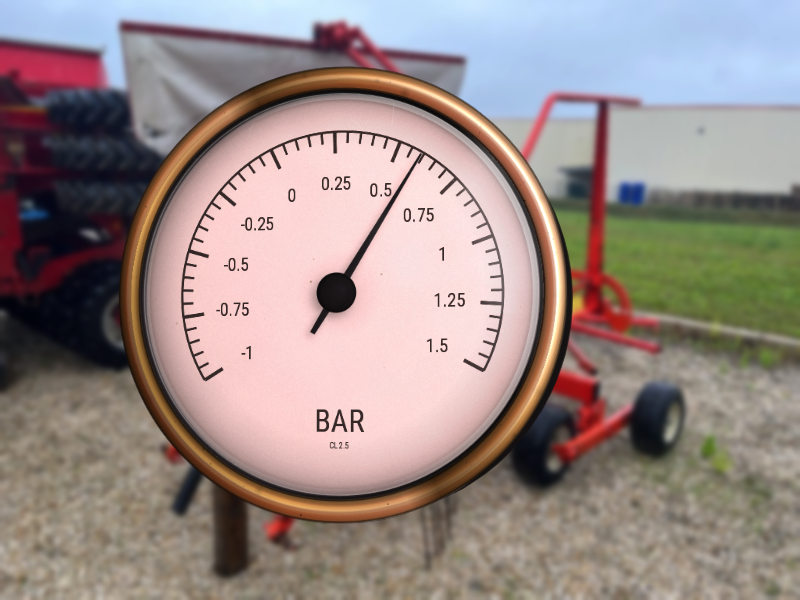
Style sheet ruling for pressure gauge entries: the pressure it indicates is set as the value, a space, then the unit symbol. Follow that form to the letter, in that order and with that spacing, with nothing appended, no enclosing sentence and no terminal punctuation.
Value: 0.6 bar
